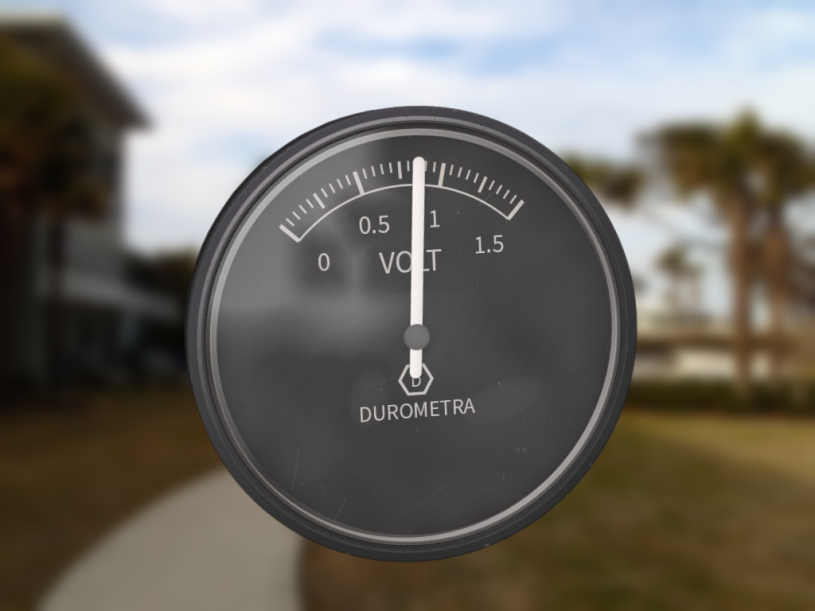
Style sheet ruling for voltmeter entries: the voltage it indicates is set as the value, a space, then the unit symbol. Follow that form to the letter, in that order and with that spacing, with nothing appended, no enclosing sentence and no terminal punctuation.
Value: 0.85 V
